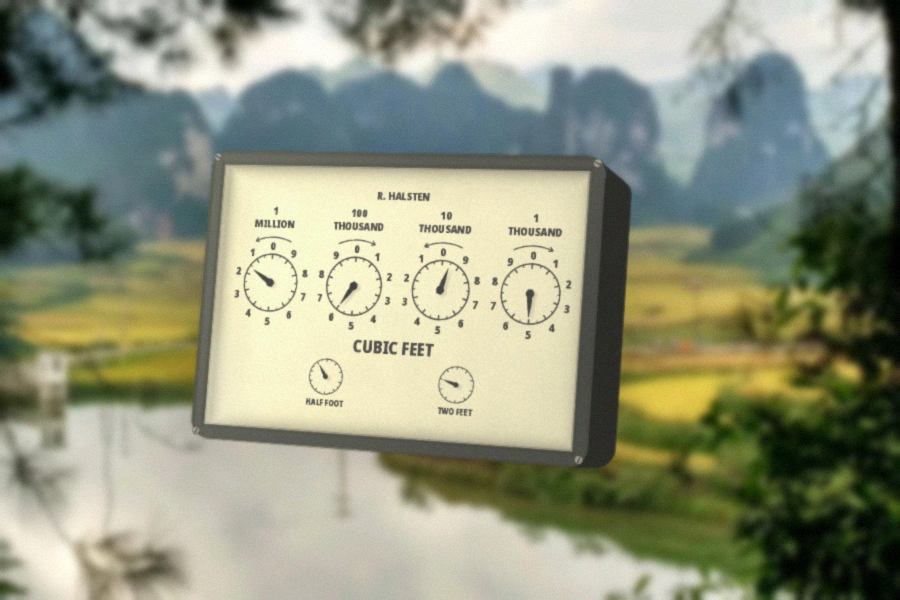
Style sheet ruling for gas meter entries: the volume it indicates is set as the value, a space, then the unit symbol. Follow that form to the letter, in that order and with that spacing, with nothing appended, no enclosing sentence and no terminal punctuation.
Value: 159500 ft³
